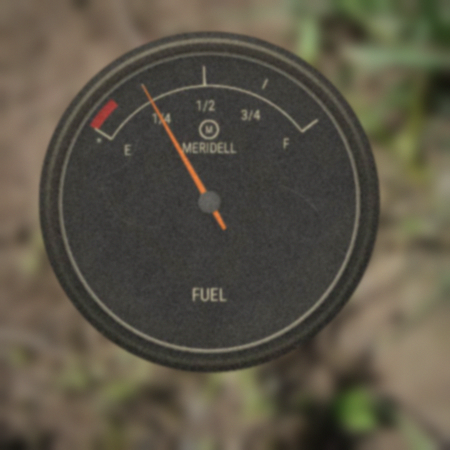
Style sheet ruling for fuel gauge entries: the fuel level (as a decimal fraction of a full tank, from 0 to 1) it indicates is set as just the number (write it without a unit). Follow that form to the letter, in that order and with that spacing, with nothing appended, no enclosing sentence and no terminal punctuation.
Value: 0.25
